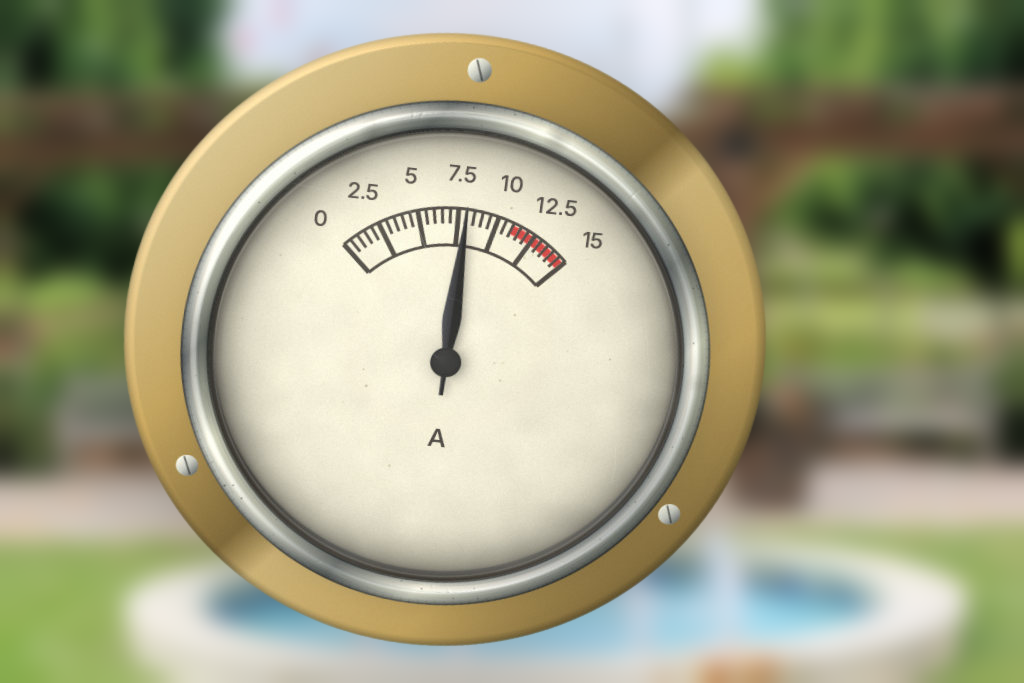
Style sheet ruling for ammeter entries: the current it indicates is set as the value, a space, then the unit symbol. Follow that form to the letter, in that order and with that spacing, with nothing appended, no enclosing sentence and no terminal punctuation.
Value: 8 A
